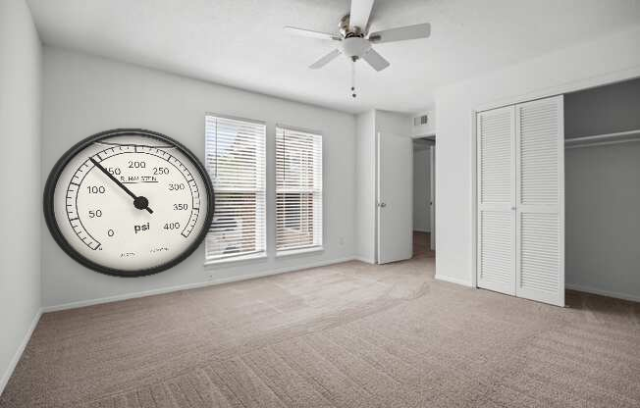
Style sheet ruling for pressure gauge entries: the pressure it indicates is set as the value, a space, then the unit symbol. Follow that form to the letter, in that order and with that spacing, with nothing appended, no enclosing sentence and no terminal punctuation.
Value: 140 psi
